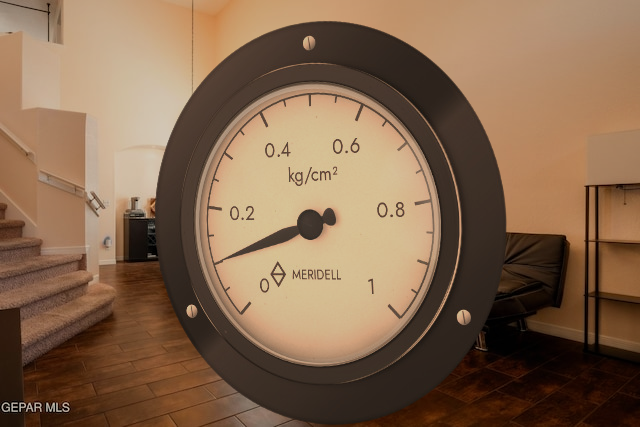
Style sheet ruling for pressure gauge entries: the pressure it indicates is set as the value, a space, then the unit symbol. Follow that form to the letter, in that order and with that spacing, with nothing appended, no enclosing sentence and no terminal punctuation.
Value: 0.1 kg/cm²
